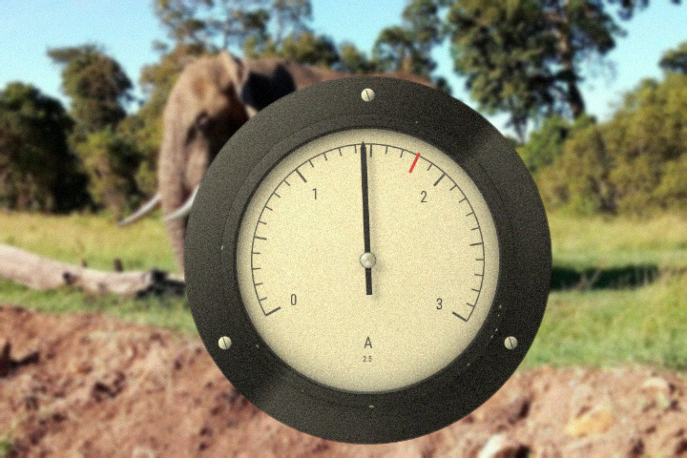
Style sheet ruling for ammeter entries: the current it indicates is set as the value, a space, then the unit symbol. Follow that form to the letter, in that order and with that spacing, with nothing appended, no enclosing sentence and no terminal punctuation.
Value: 1.45 A
